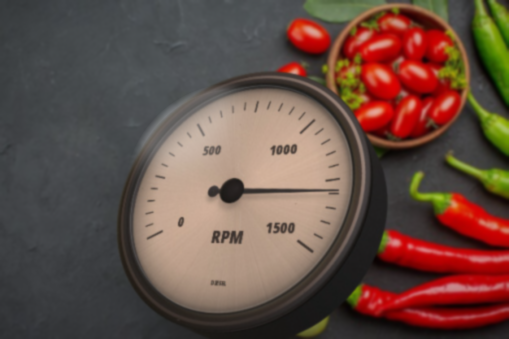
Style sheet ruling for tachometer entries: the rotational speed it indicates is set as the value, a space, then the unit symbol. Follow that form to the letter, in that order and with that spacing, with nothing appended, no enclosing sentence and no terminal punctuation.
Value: 1300 rpm
